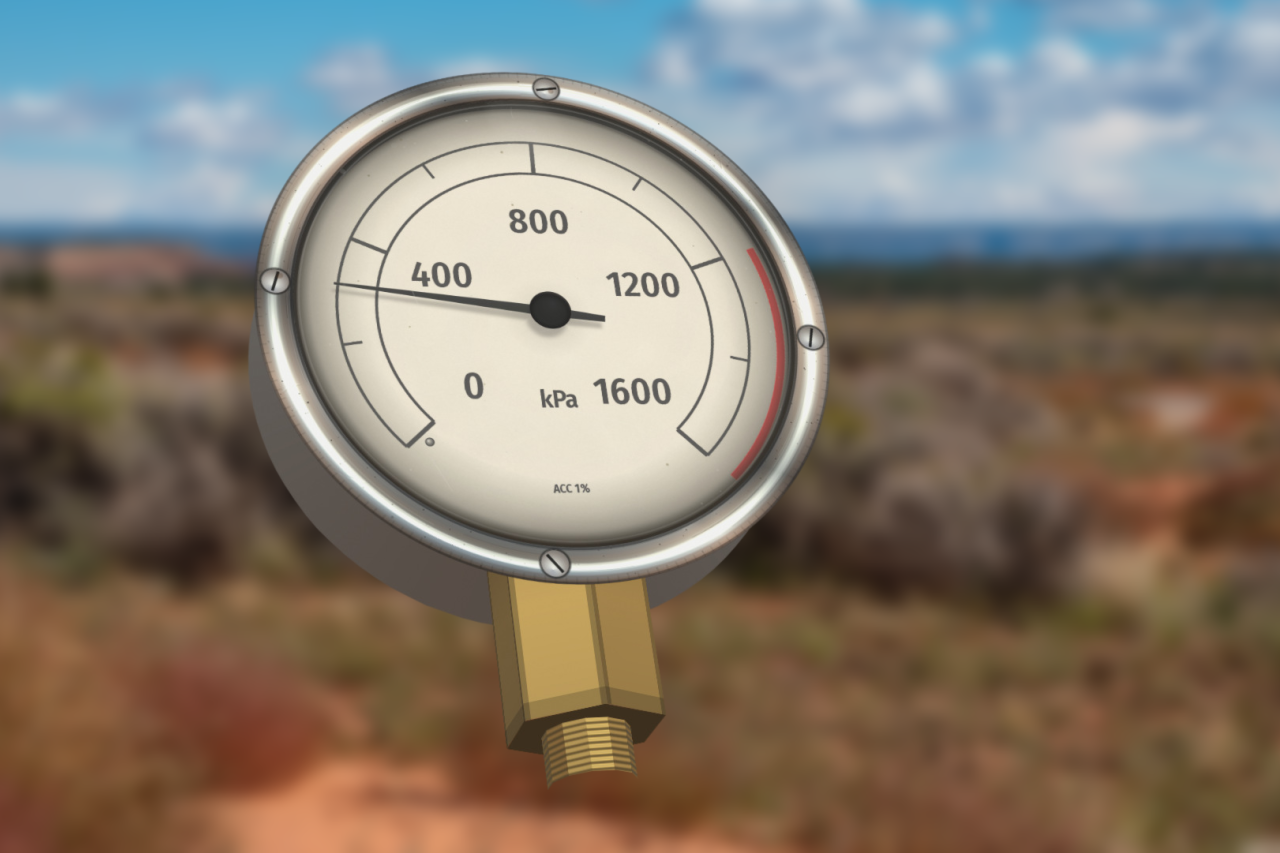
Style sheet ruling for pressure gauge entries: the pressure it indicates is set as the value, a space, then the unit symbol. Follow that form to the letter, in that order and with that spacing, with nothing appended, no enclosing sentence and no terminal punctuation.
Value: 300 kPa
